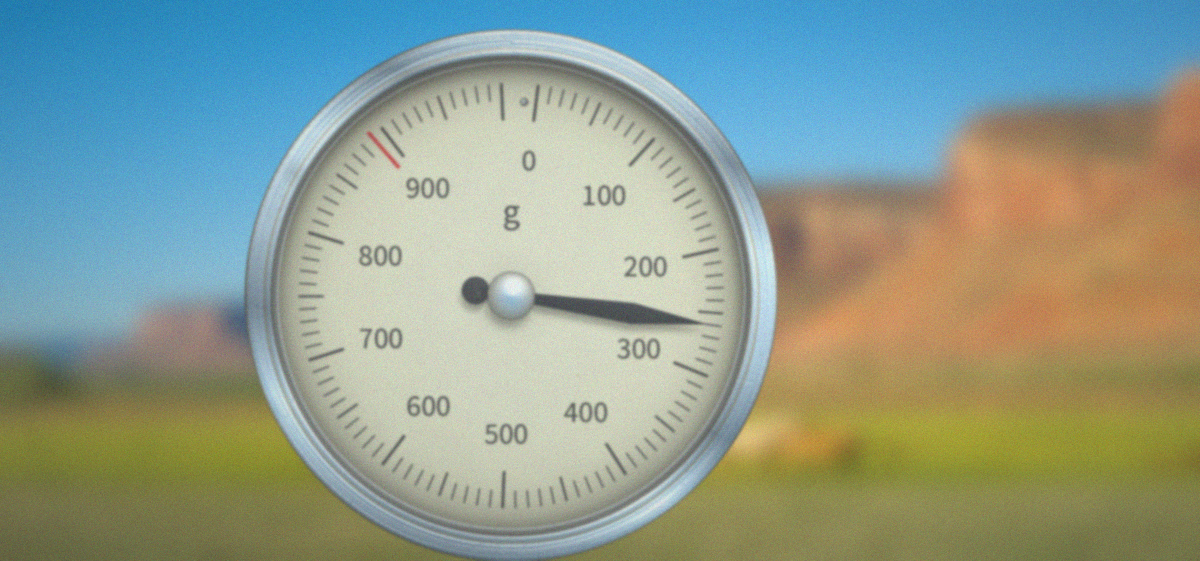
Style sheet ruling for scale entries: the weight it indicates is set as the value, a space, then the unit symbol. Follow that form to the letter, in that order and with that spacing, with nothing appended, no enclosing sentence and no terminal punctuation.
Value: 260 g
